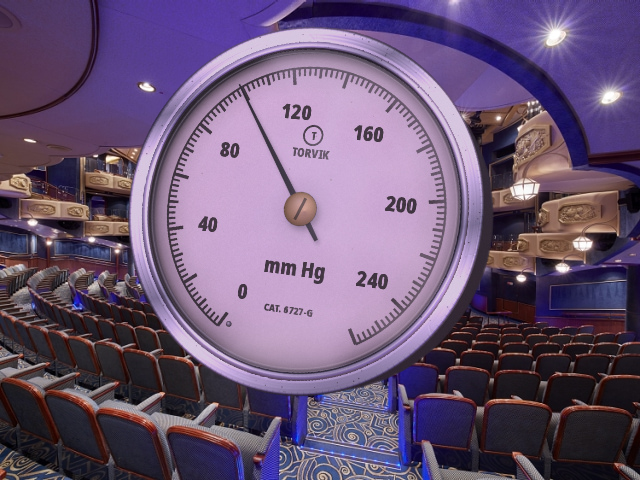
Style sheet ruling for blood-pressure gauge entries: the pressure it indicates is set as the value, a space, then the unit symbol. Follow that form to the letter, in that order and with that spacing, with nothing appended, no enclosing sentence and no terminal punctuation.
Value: 100 mmHg
